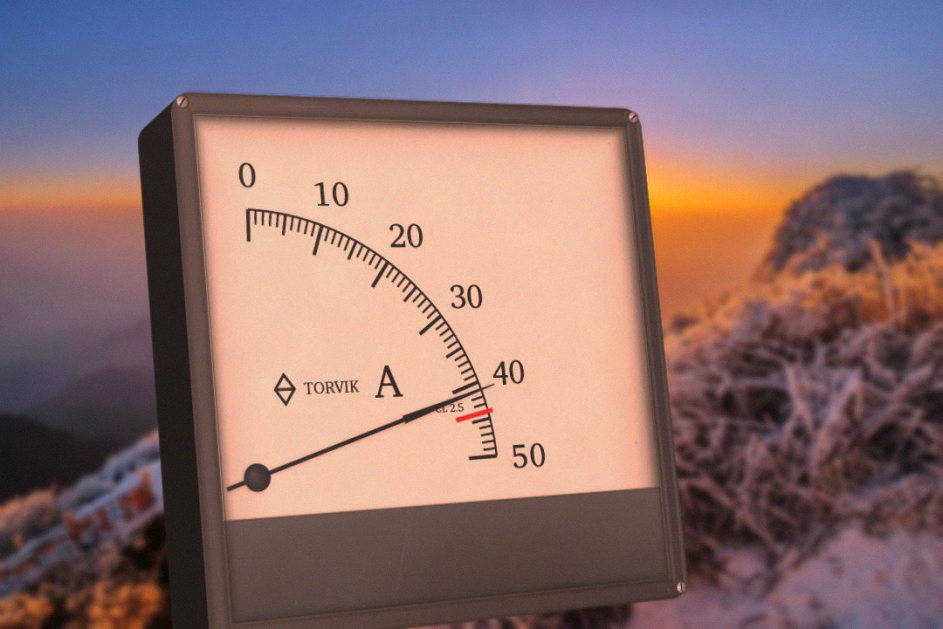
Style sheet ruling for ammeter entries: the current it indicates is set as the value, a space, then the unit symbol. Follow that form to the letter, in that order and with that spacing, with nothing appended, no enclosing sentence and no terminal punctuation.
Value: 41 A
